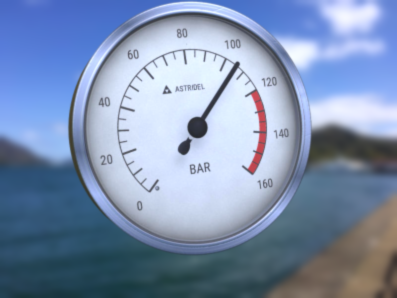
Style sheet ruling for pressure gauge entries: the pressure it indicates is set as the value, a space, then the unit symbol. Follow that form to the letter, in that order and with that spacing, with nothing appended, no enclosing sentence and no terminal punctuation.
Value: 105 bar
